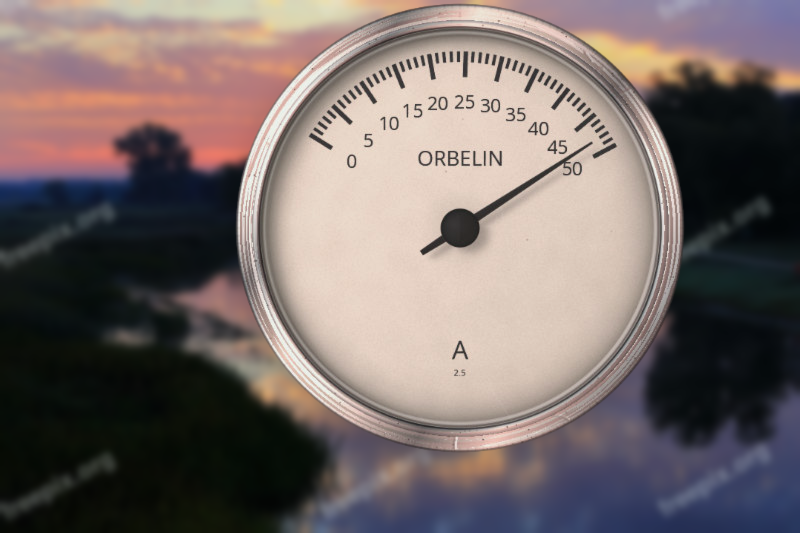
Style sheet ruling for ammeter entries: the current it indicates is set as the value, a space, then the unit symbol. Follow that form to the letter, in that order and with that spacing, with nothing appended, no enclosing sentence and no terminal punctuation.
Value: 48 A
